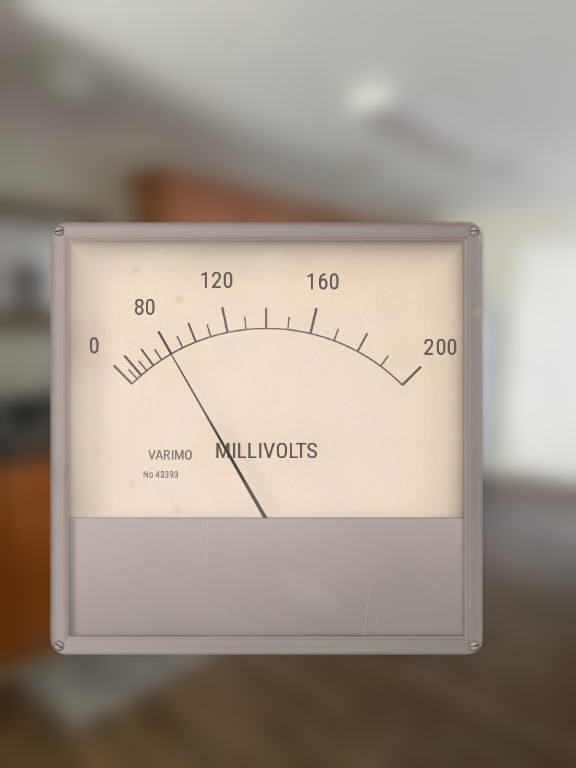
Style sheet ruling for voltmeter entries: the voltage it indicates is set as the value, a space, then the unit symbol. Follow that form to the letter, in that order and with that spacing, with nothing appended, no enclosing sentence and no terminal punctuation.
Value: 80 mV
